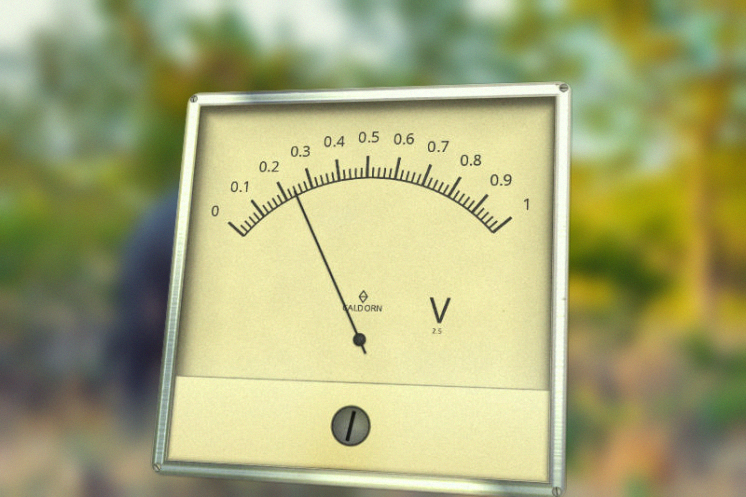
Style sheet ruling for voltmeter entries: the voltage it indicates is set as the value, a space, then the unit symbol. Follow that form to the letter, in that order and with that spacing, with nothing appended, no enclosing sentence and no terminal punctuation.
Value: 0.24 V
